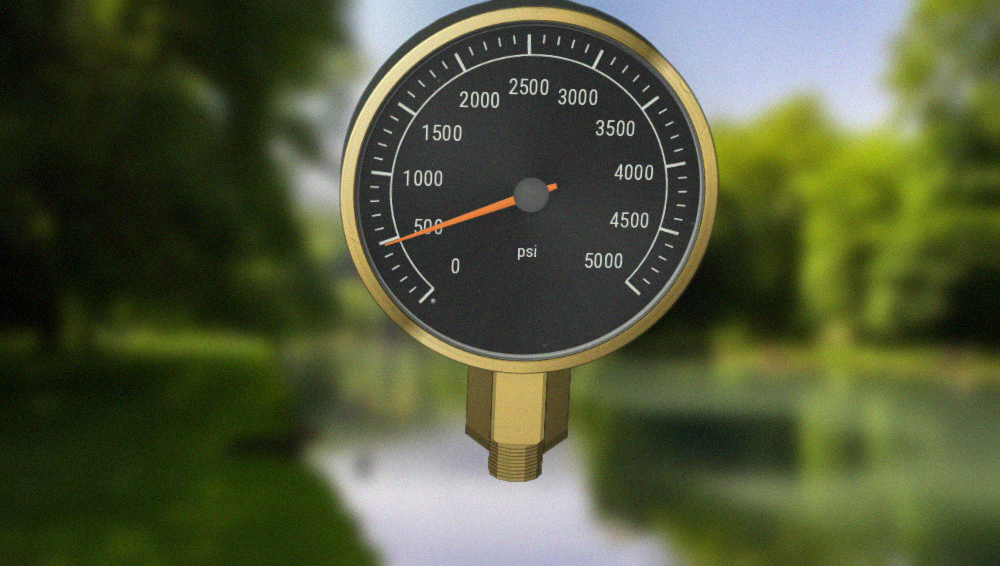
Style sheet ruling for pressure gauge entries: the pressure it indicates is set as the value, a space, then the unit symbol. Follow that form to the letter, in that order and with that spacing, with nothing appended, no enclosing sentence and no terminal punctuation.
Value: 500 psi
